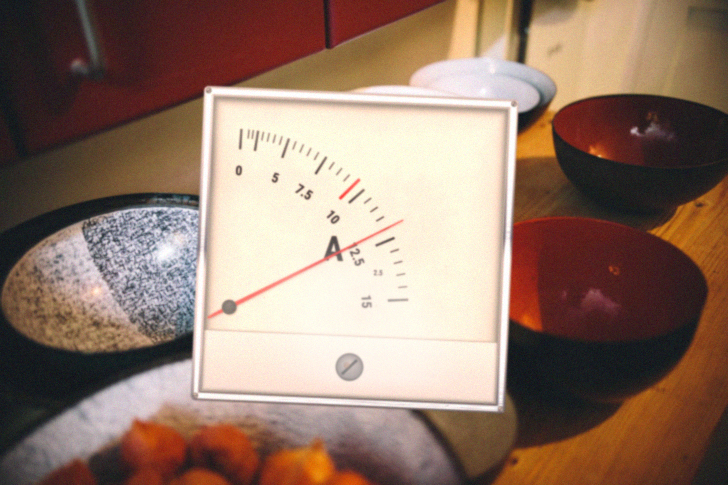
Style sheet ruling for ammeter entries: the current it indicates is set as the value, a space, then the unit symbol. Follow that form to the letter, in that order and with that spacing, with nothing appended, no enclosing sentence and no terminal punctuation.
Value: 12 A
